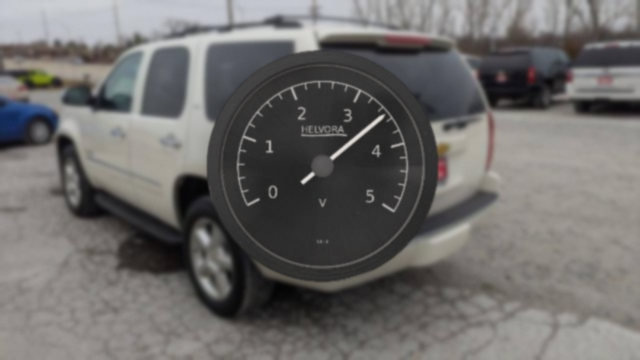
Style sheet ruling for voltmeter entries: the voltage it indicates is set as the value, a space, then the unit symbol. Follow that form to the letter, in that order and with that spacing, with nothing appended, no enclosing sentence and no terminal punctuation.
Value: 3.5 V
